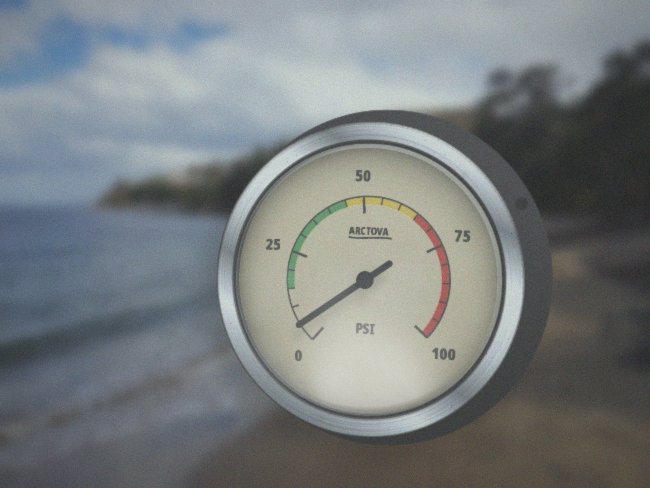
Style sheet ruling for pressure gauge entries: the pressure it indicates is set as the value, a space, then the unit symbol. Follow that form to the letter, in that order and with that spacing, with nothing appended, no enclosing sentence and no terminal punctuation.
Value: 5 psi
